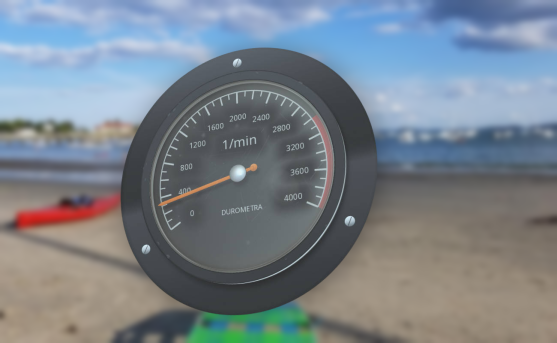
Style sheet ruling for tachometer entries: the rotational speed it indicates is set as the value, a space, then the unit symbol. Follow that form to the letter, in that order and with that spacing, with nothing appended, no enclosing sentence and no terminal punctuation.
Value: 300 rpm
